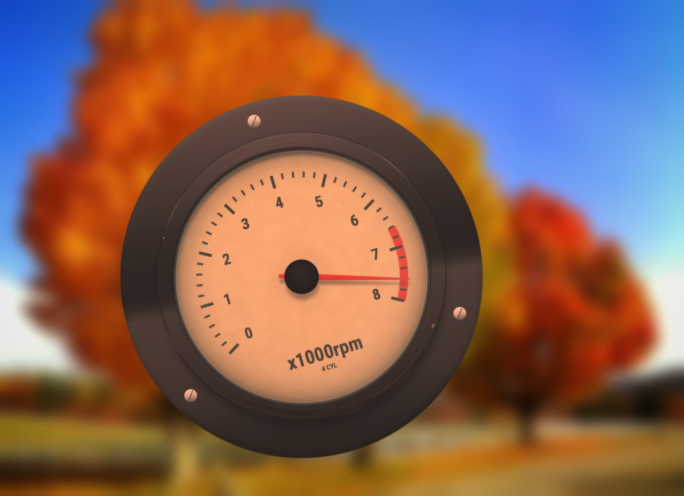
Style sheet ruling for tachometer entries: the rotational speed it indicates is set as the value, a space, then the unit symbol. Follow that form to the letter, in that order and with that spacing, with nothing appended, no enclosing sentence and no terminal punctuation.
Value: 7600 rpm
